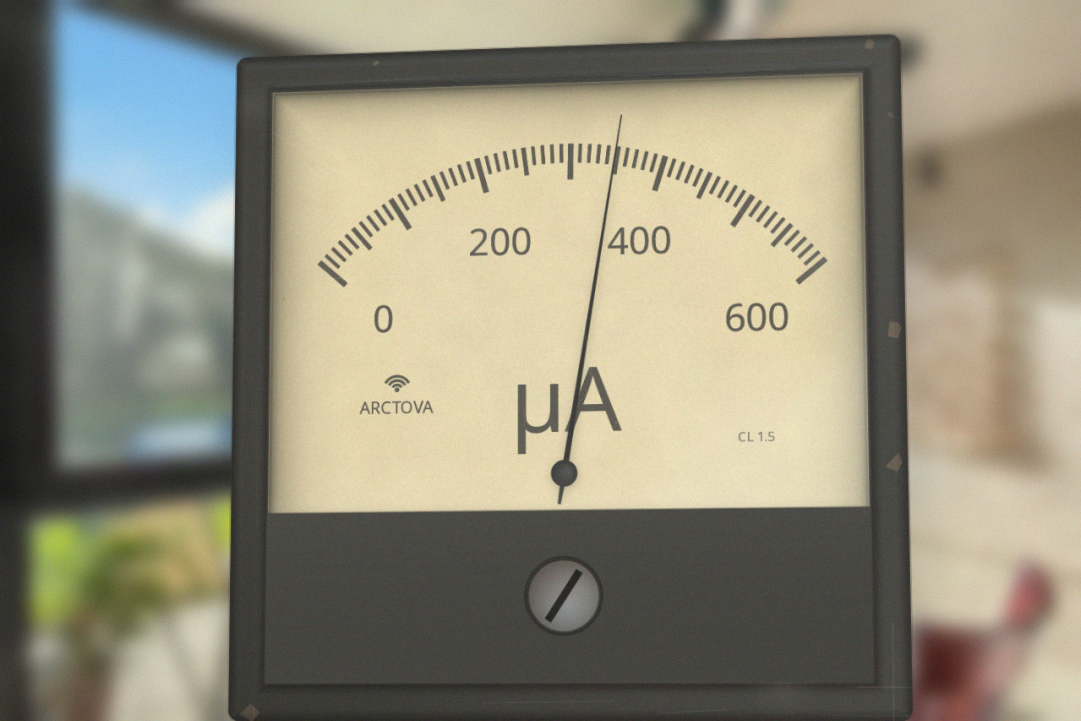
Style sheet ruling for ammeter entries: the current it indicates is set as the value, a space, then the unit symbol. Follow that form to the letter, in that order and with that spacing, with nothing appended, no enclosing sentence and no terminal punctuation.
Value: 350 µA
